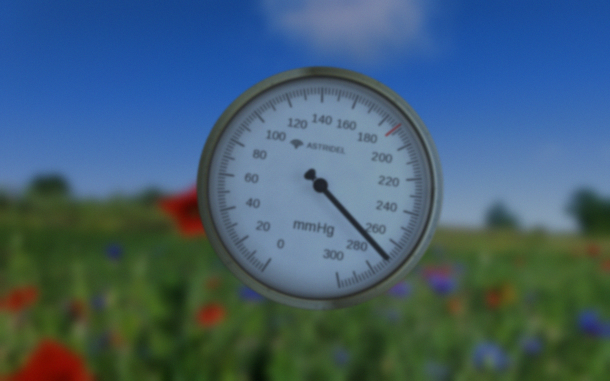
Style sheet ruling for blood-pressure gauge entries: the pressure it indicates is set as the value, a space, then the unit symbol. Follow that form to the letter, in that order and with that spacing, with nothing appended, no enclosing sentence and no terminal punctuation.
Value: 270 mmHg
